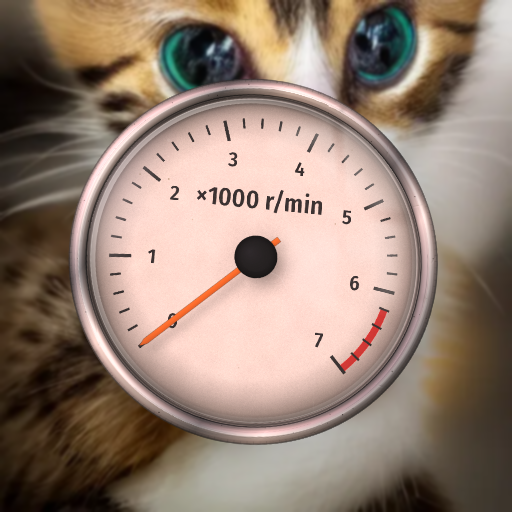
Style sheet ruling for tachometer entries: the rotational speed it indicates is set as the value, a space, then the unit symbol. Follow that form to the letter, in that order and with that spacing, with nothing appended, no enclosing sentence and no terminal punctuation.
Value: 0 rpm
